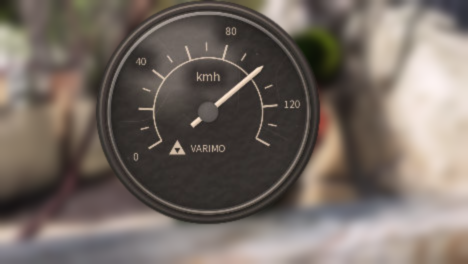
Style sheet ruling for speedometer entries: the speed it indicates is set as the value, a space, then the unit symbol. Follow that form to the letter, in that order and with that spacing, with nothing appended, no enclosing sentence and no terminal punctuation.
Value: 100 km/h
